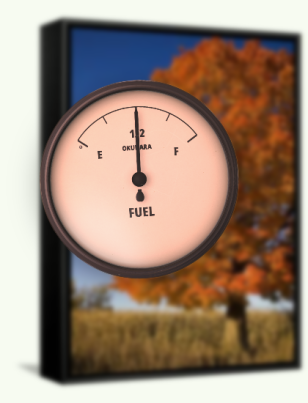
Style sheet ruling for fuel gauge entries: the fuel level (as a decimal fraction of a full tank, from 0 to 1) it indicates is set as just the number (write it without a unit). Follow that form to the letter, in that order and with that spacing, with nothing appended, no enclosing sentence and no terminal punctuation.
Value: 0.5
